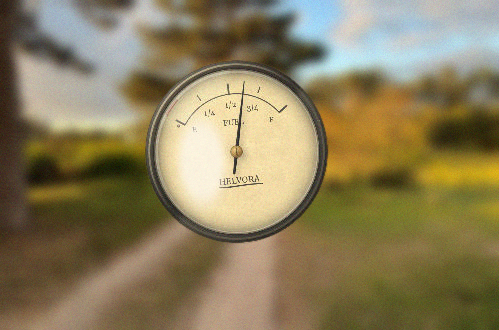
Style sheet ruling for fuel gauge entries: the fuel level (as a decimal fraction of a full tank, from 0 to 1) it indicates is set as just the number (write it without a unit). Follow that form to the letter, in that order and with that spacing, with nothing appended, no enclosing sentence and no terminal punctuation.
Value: 0.625
